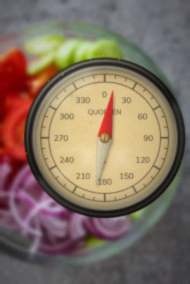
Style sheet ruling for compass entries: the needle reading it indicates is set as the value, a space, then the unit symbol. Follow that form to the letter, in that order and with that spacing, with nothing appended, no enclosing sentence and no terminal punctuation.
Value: 10 °
